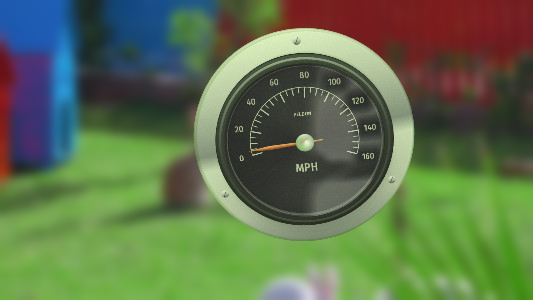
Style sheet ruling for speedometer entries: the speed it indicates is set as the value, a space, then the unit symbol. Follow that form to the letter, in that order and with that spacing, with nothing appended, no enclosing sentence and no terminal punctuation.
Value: 5 mph
